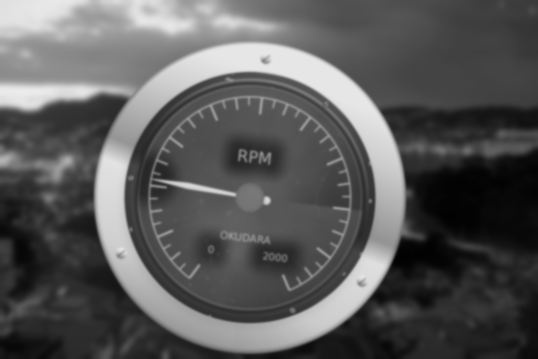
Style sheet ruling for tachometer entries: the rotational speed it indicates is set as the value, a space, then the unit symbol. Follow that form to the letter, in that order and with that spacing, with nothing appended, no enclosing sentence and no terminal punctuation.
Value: 425 rpm
